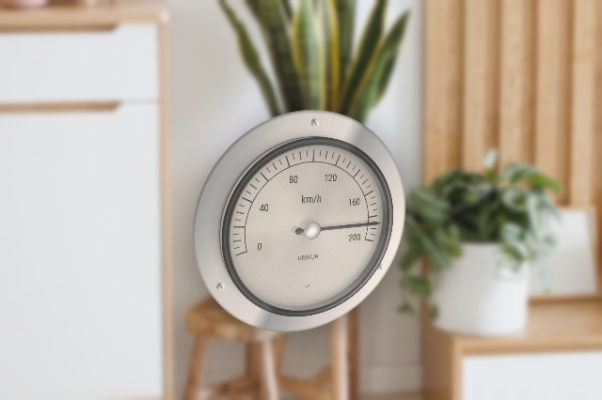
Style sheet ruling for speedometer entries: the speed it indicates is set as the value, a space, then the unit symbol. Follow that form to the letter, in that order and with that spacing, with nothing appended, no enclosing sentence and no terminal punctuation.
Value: 185 km/h
